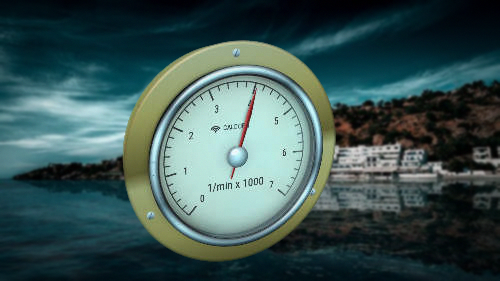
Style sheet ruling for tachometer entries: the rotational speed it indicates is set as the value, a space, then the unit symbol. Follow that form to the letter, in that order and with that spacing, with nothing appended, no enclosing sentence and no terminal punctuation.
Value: 4000 rpm
